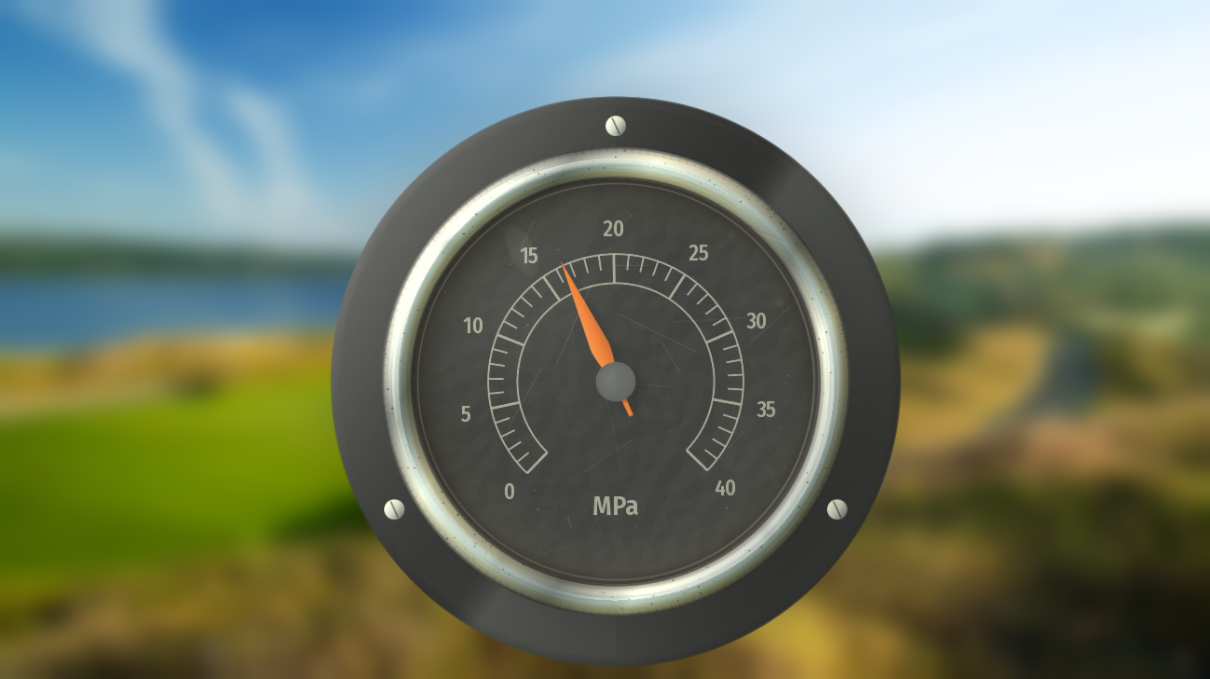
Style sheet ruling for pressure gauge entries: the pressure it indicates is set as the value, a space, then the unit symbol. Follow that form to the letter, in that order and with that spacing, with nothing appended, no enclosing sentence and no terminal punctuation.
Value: 16.5 MPa
